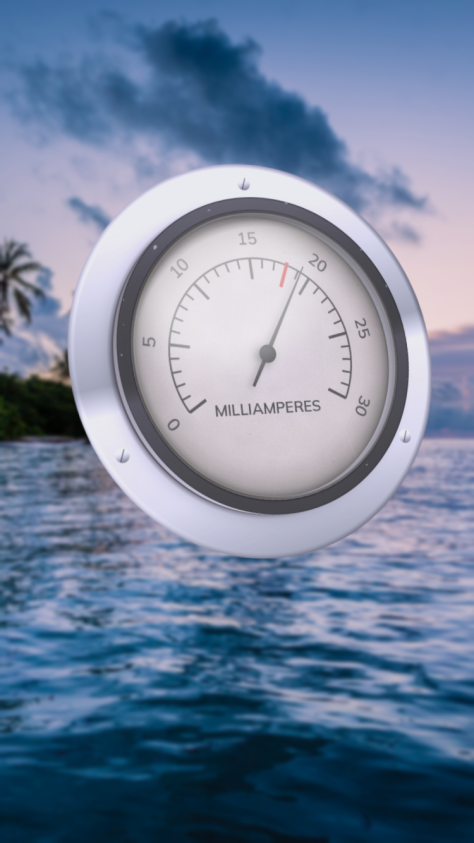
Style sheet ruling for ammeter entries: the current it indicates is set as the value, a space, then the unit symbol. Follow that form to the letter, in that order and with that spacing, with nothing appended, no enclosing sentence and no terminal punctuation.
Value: 19 mA
